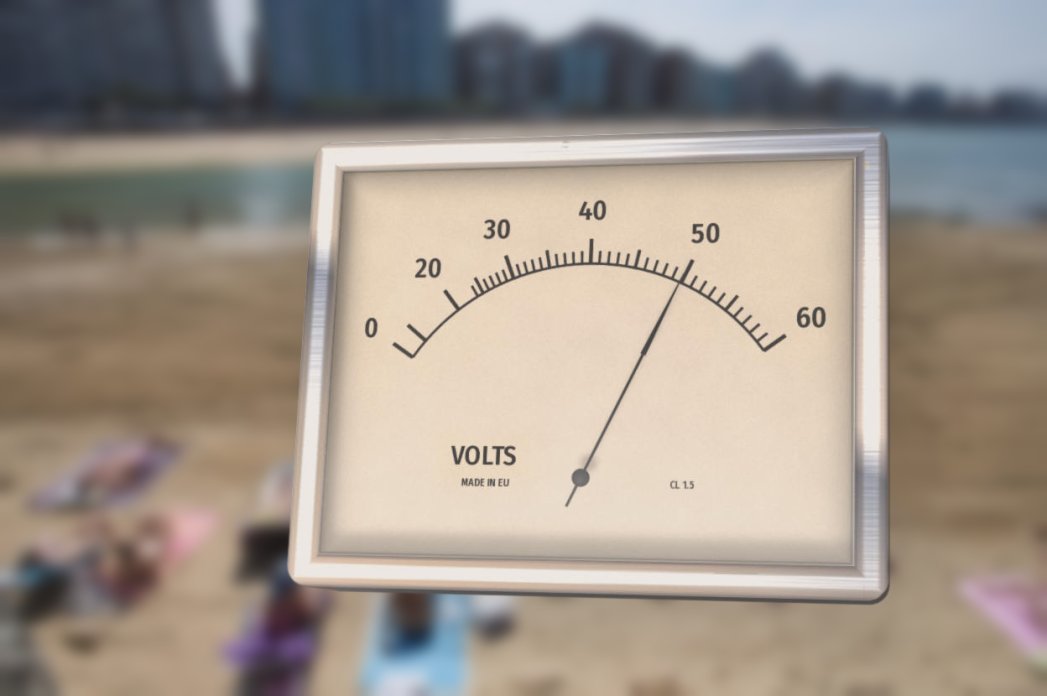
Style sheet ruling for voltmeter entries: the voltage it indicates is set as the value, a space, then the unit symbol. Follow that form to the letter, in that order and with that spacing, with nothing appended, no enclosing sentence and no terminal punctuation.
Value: 50 V
